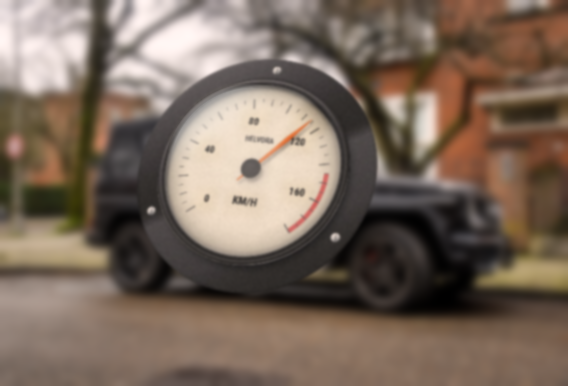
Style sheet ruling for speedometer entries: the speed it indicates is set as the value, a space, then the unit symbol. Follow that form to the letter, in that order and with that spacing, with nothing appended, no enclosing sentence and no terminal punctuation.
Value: 115 km/h
